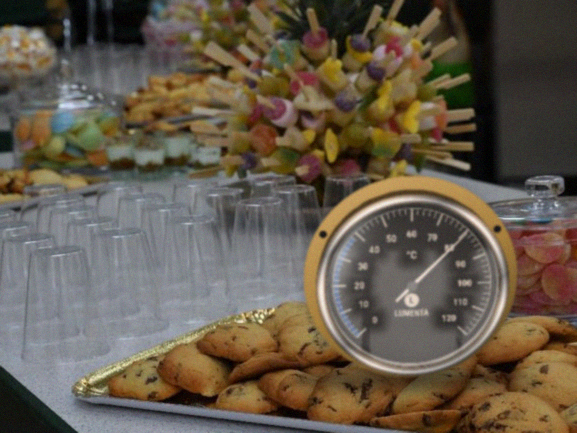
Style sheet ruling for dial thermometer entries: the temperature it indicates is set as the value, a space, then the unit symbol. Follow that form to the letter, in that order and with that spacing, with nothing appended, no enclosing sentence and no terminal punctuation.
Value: 80 °C
